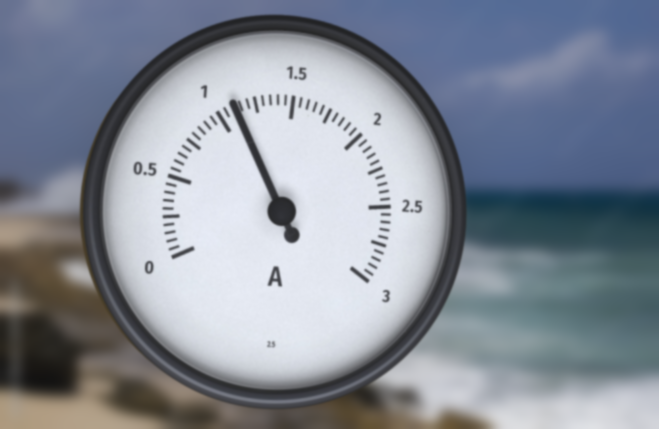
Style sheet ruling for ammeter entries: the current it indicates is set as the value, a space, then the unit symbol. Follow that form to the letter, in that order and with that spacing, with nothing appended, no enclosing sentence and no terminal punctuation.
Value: 1.1 A
